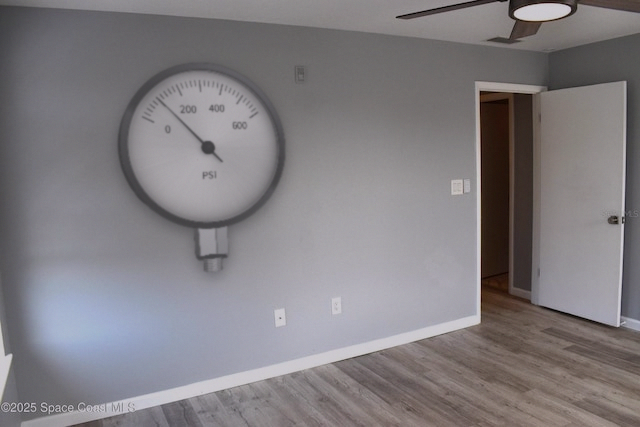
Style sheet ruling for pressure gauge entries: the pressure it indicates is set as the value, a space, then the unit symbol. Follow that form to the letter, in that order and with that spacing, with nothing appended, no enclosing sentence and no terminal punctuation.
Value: 100 psi
